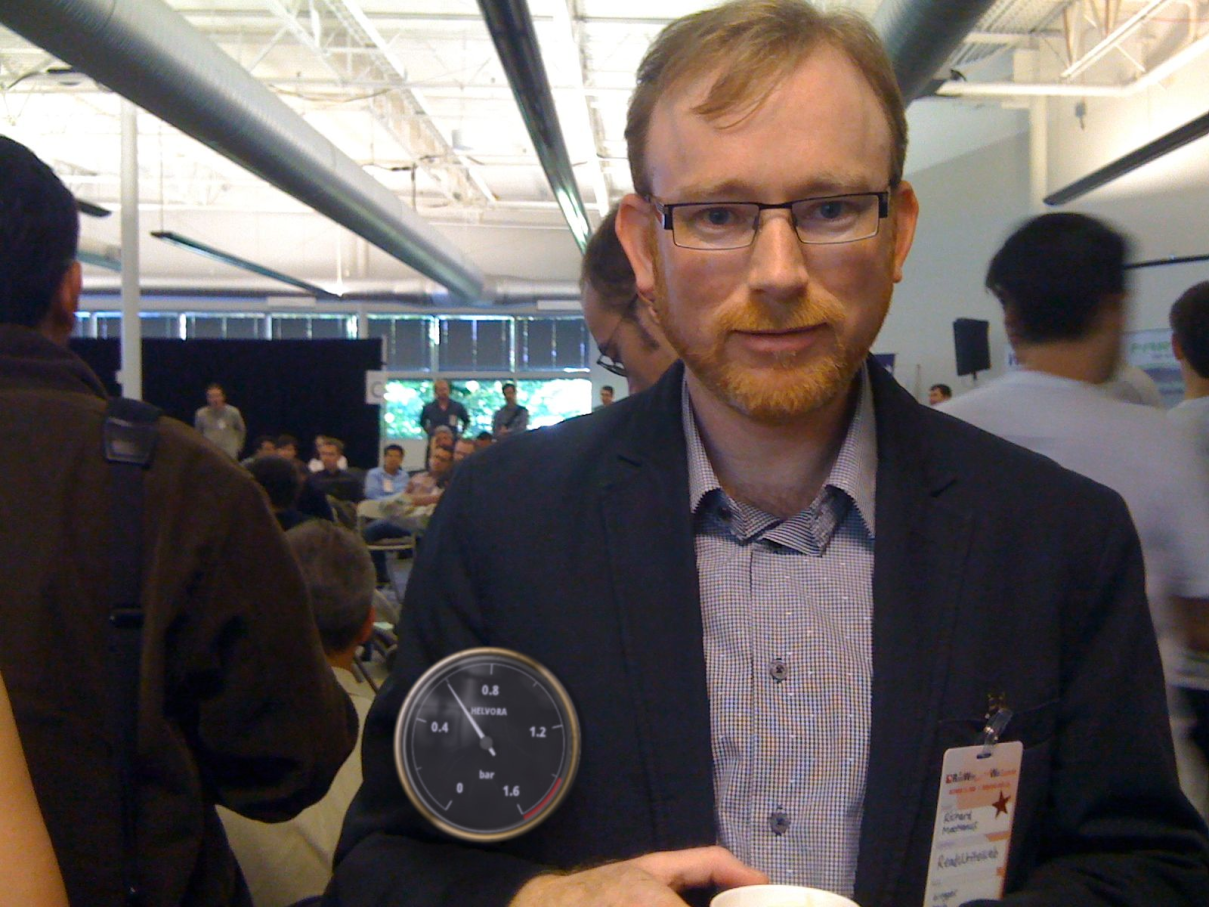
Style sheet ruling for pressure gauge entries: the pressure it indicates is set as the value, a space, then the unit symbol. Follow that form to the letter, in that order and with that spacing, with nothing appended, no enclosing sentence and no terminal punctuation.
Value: 0.6 bar
